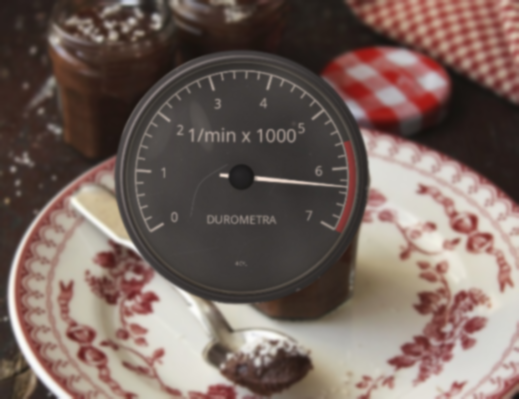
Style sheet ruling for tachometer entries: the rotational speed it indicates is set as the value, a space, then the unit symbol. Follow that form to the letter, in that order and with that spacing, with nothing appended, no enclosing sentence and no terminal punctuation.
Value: 6300 rpm
